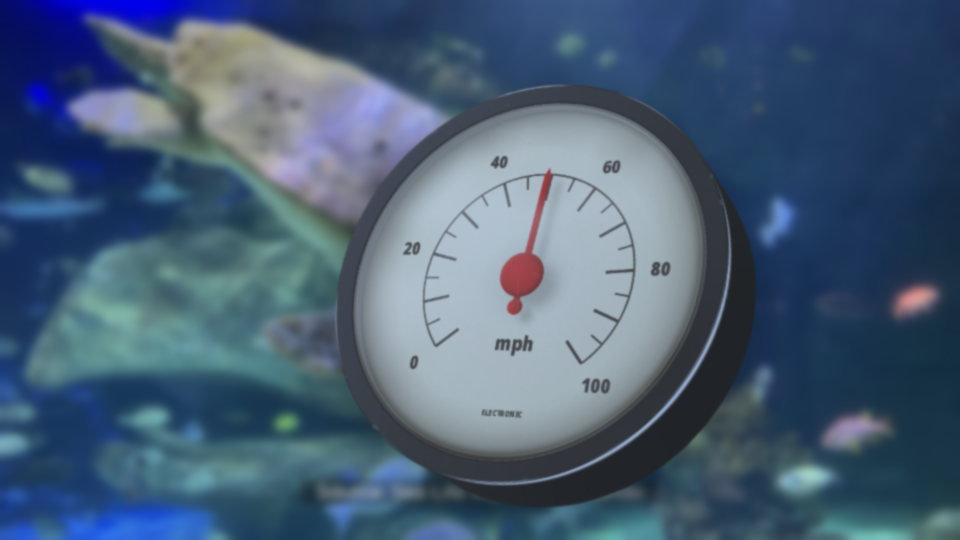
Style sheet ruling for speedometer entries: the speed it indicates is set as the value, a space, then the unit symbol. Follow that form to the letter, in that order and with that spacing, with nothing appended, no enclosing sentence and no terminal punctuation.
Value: 50 mph
